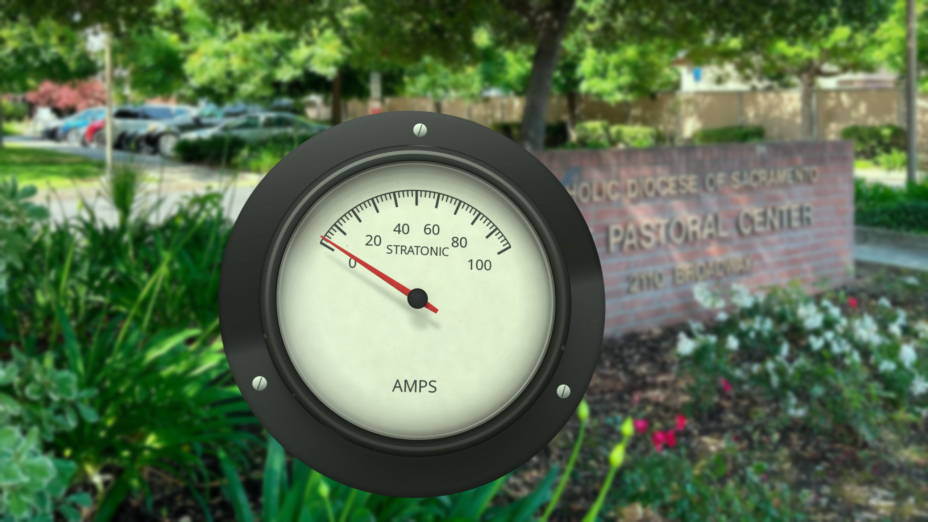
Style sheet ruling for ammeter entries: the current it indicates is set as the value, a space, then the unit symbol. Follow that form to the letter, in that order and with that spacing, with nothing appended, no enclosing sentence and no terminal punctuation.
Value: 2 A
